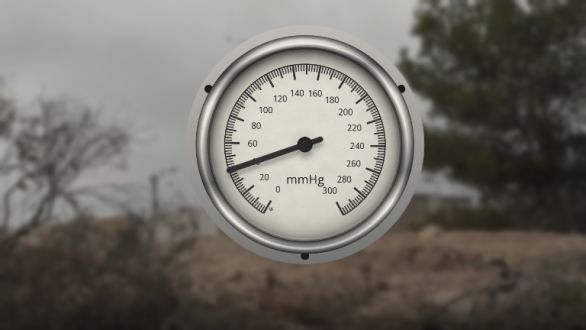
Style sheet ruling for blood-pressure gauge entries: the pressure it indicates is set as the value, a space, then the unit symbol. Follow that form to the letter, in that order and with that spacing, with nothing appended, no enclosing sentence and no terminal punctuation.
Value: 40 mmHg
